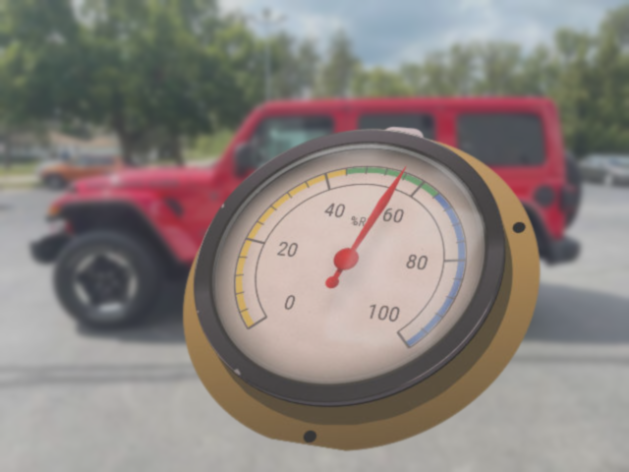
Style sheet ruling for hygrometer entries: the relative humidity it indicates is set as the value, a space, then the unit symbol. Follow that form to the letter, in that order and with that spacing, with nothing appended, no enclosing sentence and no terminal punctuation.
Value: 56 %
